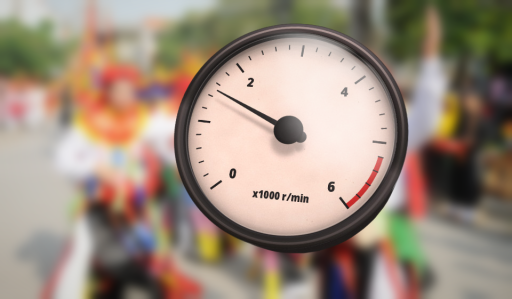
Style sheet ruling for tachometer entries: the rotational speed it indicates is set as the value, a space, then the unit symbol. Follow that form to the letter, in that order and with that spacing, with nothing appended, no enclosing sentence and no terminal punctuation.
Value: 1500 rpm
